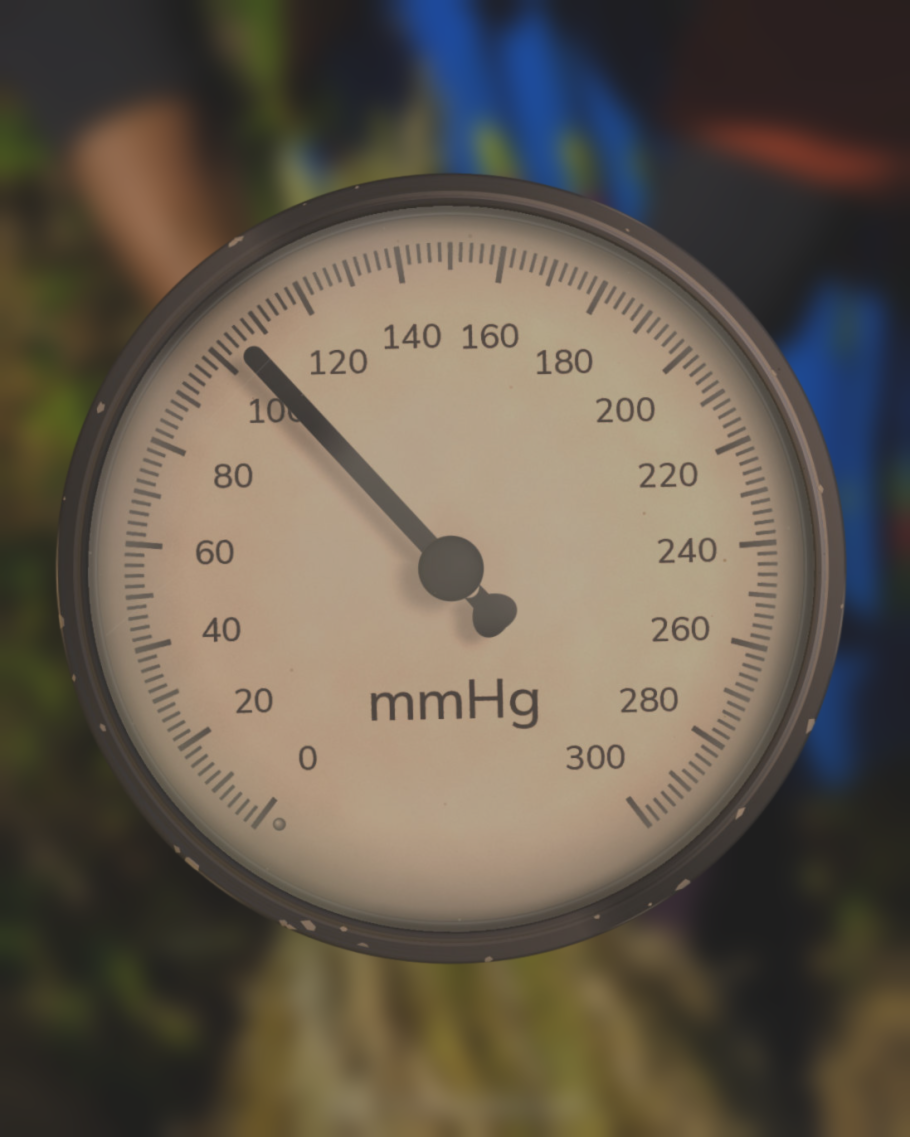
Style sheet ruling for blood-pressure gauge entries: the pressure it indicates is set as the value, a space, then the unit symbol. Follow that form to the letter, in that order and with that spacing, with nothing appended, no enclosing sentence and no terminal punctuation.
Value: 105 mmHg
